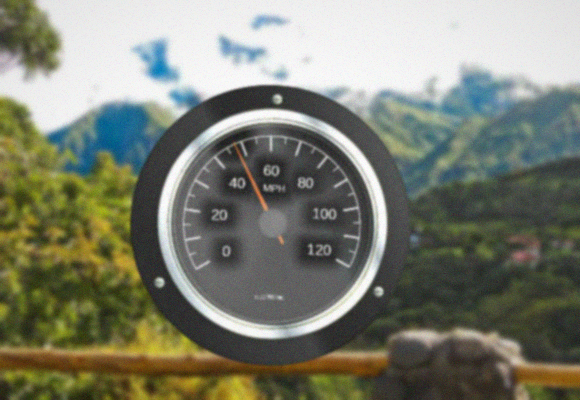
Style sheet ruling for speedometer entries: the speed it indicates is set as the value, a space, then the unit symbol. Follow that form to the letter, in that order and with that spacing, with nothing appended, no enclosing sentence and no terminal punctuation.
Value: 47.5 mph
